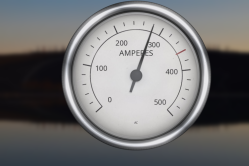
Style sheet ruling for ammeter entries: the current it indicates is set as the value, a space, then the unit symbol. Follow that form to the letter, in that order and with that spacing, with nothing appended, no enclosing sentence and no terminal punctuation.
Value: 280 A
